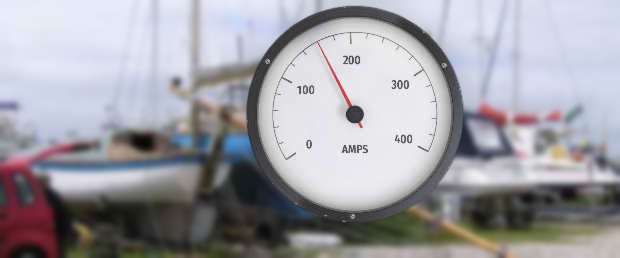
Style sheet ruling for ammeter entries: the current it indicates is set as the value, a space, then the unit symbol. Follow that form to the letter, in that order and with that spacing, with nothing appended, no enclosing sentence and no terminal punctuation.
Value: 160 A
